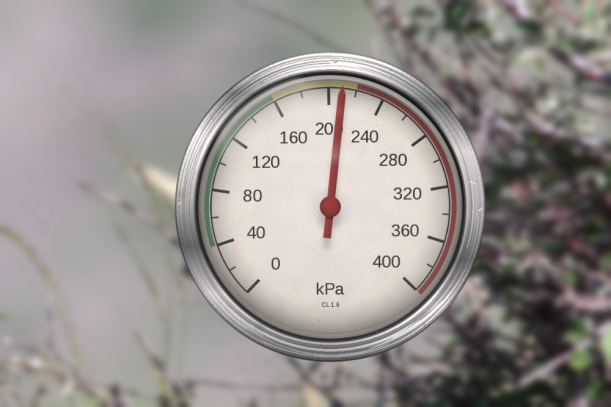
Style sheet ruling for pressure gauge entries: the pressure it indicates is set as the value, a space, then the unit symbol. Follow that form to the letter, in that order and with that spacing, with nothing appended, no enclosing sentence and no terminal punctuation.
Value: 210 kPa
